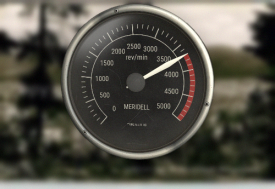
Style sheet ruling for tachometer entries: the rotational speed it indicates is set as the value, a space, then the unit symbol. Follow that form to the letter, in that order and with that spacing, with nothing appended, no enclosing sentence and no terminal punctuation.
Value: 3700 rpm
